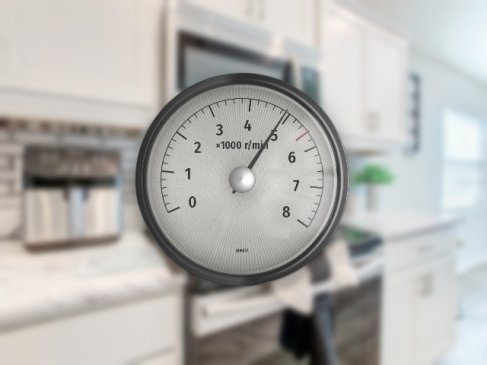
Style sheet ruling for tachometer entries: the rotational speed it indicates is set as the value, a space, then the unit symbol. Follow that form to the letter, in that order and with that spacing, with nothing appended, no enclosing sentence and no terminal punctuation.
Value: 4900 rpm
